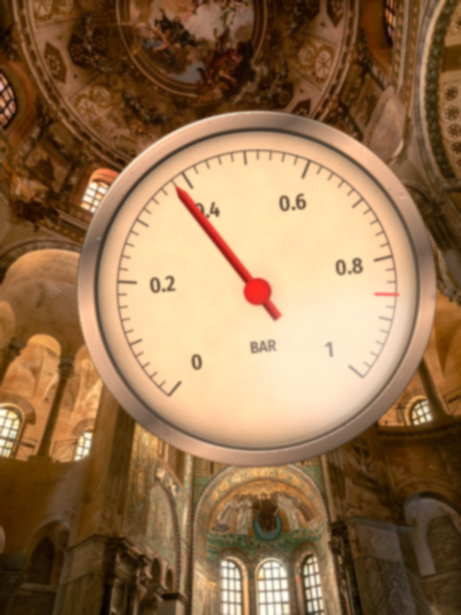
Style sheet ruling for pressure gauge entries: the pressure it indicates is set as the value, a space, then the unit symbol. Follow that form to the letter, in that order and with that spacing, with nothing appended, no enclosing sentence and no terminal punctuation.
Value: 0.38 bar
